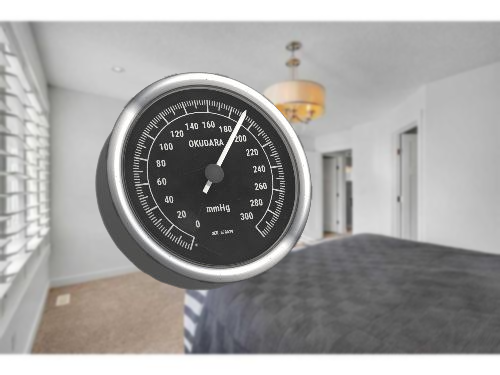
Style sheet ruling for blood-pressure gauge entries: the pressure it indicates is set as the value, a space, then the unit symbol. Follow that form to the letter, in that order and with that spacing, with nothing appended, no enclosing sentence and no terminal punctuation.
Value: 190 mmHg
